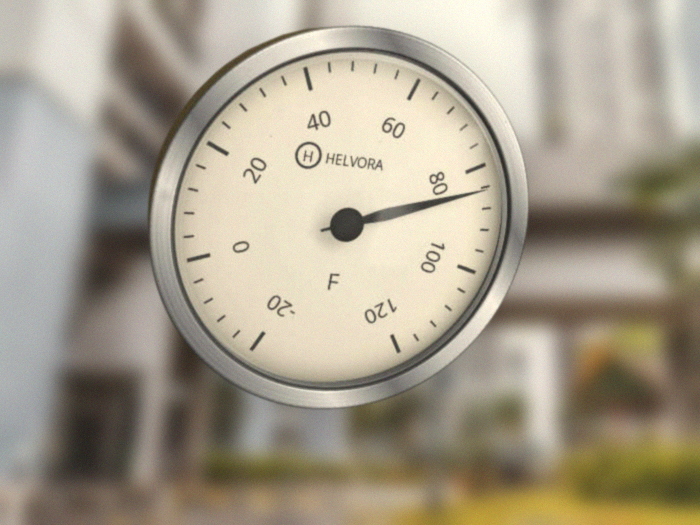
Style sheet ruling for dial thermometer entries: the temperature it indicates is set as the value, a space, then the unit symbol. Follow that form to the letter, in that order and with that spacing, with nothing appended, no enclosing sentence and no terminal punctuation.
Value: 84 °F
